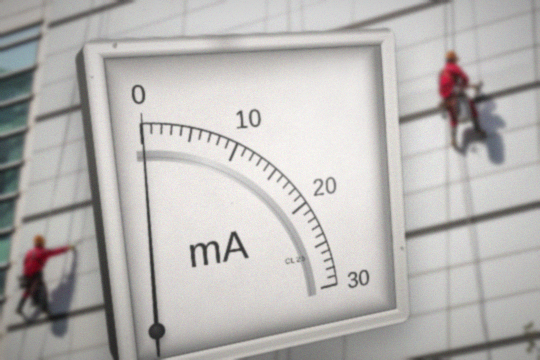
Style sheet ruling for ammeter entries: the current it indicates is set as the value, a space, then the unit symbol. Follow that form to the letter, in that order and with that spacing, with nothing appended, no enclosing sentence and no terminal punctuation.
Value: 0 mA
